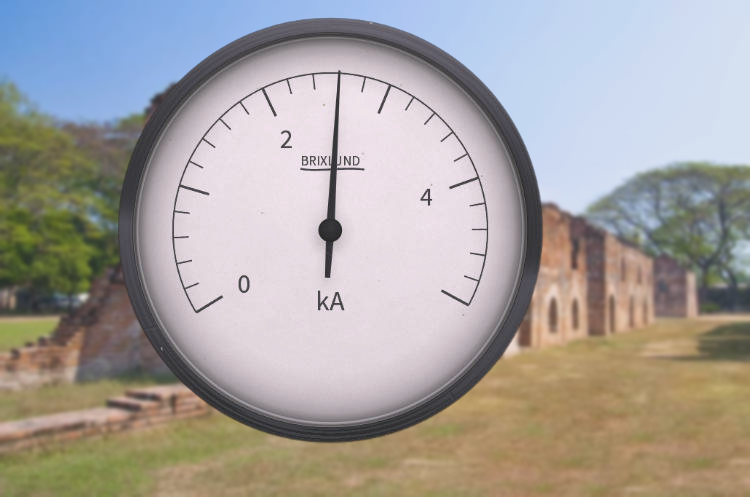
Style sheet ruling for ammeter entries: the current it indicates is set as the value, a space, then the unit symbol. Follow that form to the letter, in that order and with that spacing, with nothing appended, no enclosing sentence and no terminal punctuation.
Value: 2.6 kA
